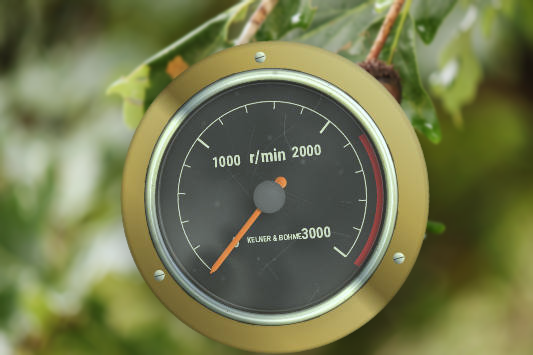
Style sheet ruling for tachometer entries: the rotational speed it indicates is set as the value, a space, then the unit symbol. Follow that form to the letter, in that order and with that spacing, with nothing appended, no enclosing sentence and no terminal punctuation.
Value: 0 rpm
